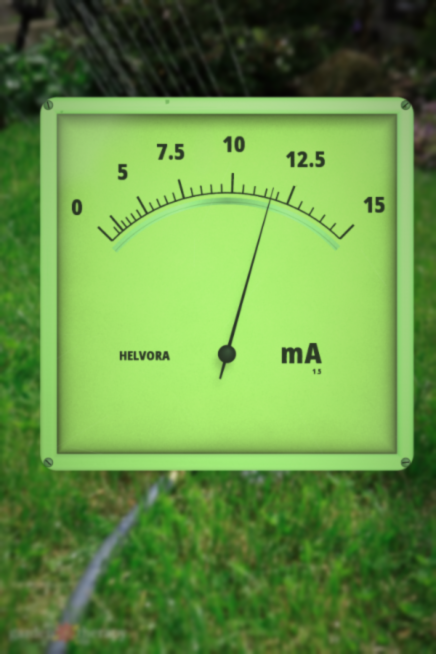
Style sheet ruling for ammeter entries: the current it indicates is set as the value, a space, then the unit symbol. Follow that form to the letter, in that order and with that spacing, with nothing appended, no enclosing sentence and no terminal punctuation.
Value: 11.75 mA
